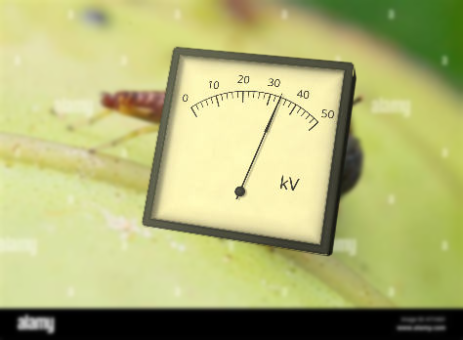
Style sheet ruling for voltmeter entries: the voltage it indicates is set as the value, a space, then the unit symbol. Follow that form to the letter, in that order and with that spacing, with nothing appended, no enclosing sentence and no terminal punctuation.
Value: 34 kV
